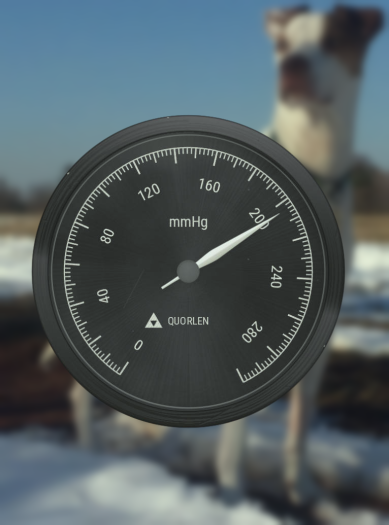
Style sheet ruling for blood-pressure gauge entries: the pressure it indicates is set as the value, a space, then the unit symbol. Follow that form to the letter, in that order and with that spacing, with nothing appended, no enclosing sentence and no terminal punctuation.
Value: 204 mmHg
